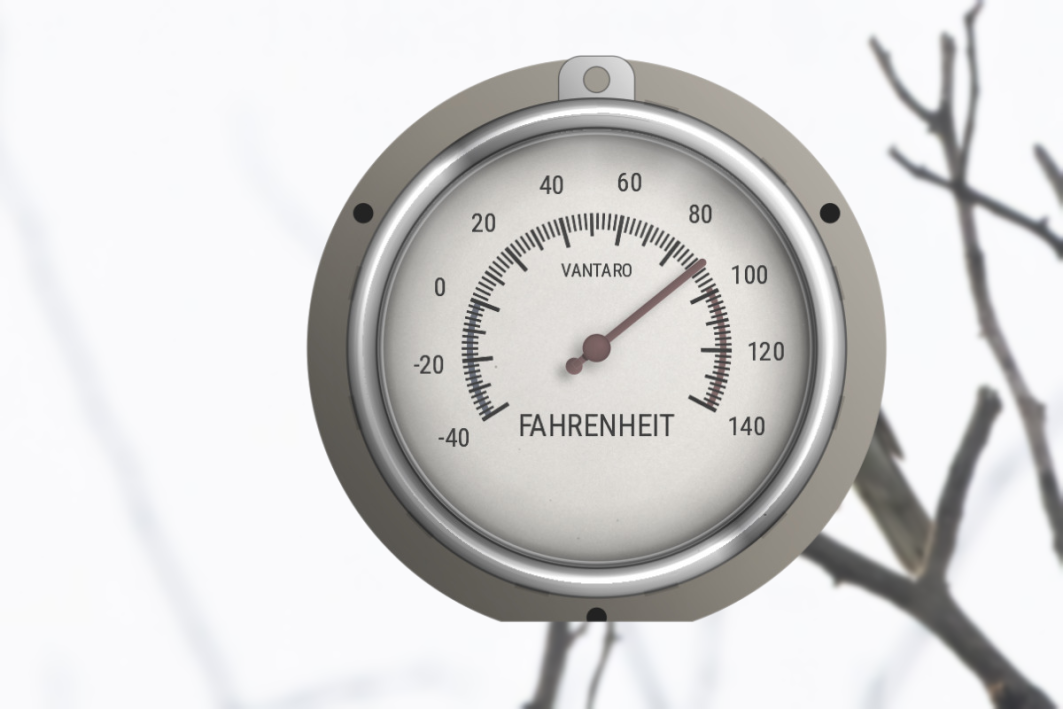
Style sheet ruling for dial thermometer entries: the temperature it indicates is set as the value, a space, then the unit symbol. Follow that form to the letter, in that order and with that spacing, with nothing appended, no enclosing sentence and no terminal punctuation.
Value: 90 °F
